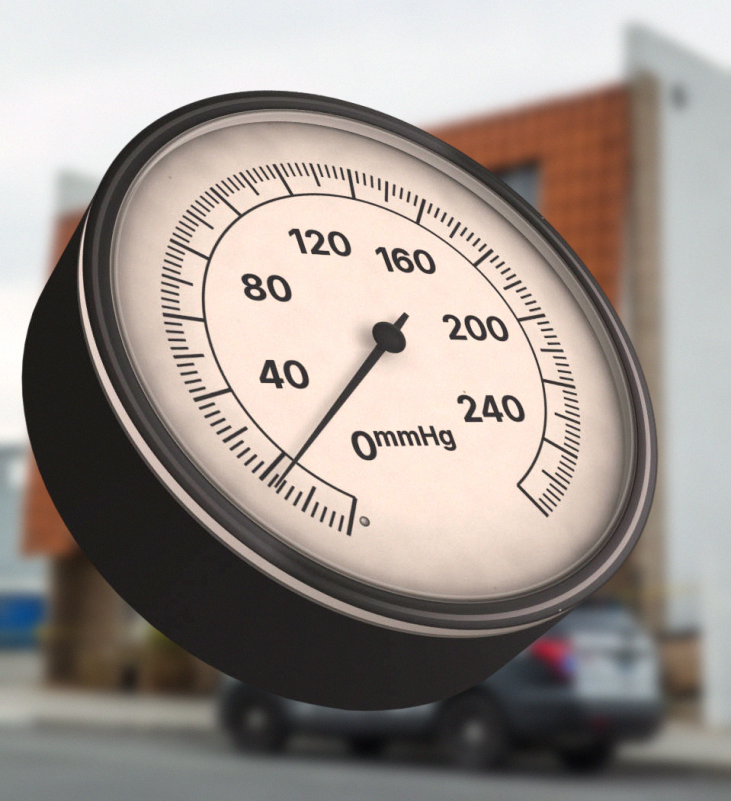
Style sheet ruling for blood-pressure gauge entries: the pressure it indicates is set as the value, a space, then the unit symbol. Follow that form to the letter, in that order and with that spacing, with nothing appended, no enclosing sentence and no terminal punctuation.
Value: 17 mmHg
